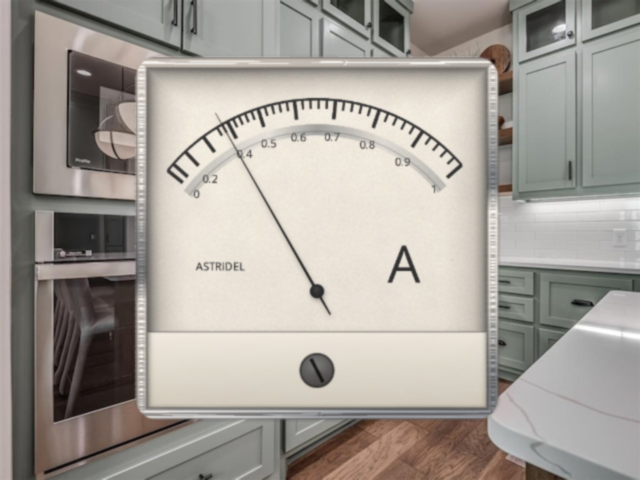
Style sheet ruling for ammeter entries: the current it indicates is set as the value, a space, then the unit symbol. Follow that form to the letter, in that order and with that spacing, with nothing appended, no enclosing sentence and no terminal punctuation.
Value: 0.38 A
